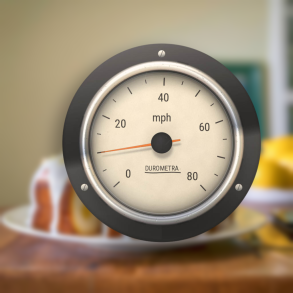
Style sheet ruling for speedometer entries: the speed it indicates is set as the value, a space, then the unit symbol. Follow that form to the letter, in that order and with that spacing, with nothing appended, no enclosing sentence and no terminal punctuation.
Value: 10 mph
